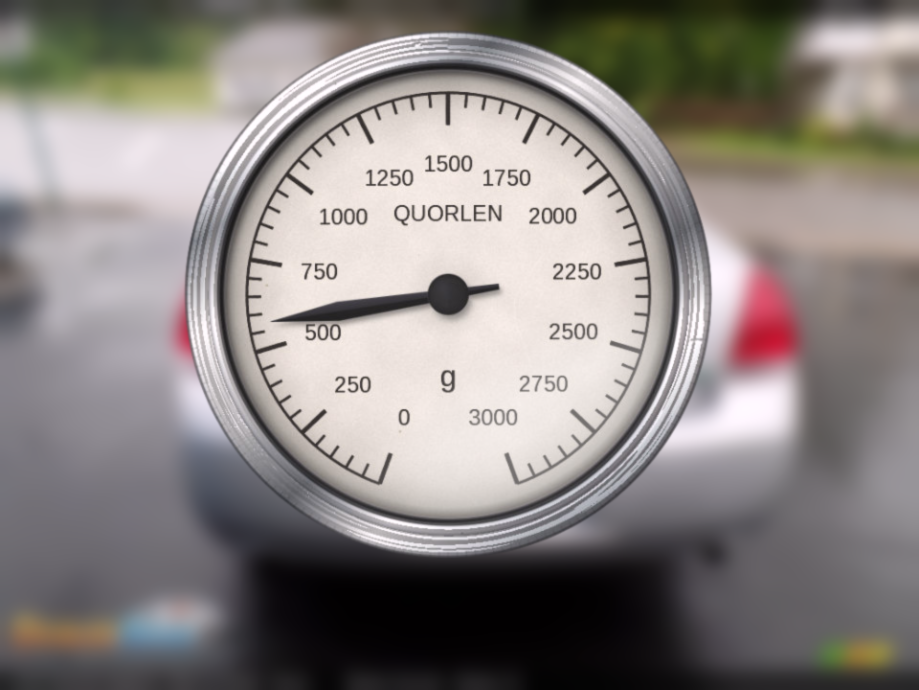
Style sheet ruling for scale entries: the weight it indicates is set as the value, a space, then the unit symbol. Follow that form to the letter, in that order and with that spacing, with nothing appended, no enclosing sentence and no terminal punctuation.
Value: 575 g
